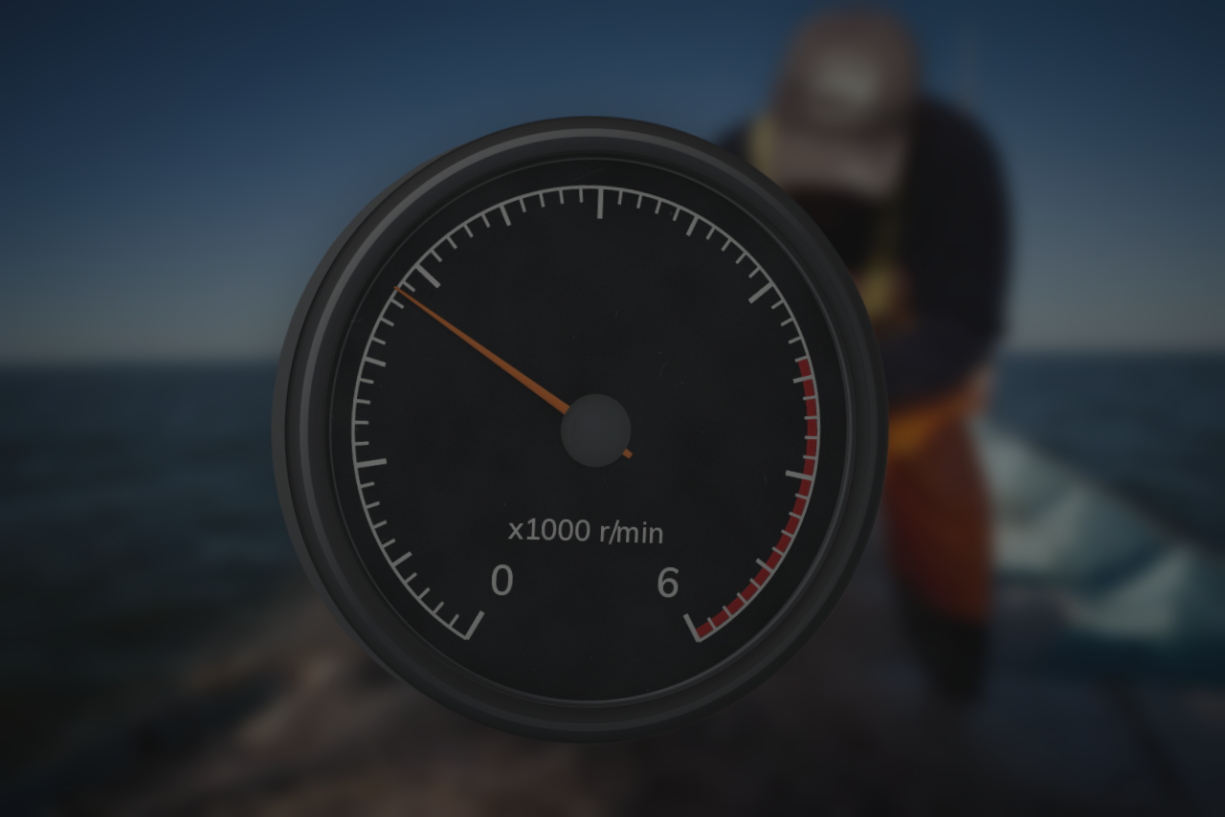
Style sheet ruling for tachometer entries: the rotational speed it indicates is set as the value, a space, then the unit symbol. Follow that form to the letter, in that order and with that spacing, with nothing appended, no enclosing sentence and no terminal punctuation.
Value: 1850 rpm
